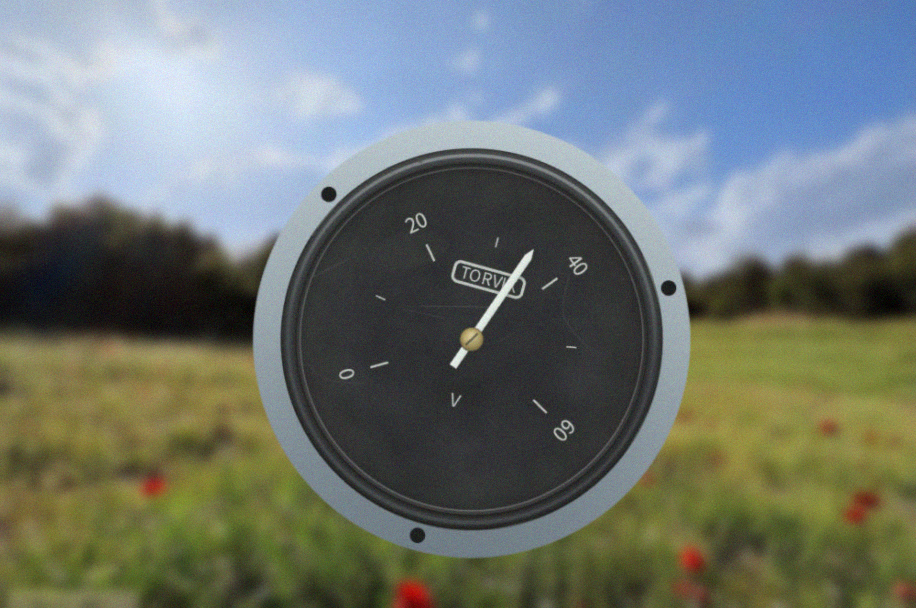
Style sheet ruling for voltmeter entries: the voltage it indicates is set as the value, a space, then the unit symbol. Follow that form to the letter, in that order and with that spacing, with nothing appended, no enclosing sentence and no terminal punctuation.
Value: 35 V
